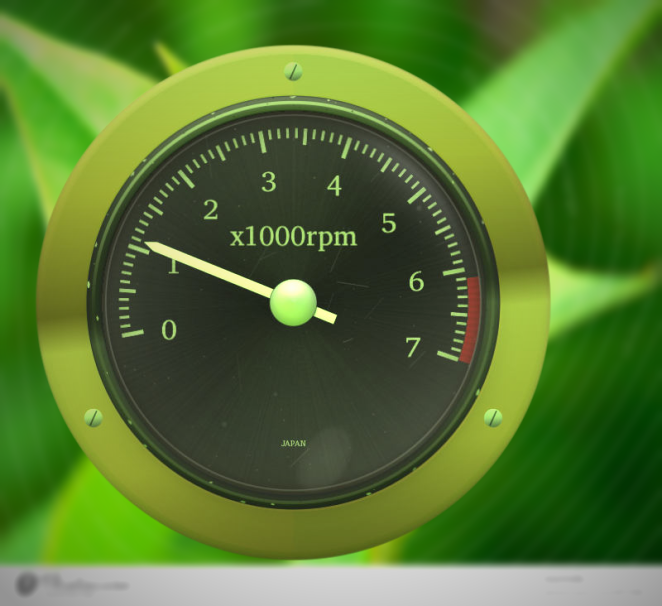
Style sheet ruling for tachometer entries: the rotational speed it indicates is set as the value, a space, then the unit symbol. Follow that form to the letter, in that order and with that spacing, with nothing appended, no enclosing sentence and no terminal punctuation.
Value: 1100 rpm
